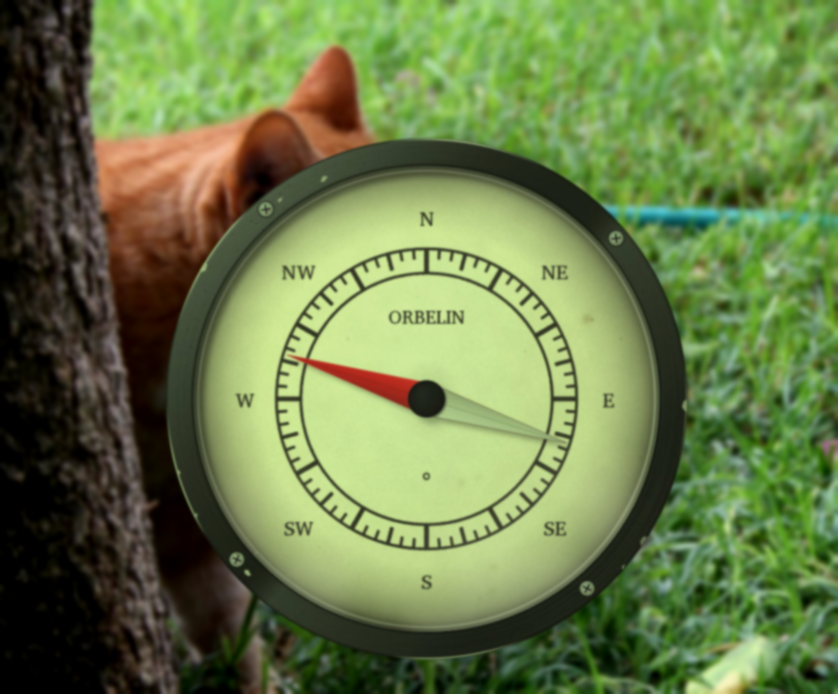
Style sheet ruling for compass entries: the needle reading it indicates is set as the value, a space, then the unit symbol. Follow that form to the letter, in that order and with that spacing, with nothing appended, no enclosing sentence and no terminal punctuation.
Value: 287.5 °
